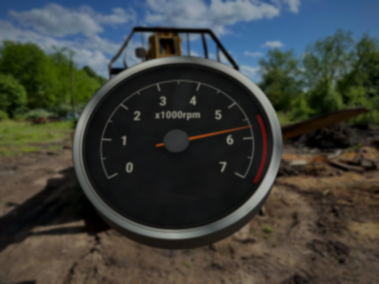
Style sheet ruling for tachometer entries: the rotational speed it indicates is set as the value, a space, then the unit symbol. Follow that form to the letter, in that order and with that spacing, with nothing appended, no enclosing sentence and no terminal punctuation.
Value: 5750 rpm
